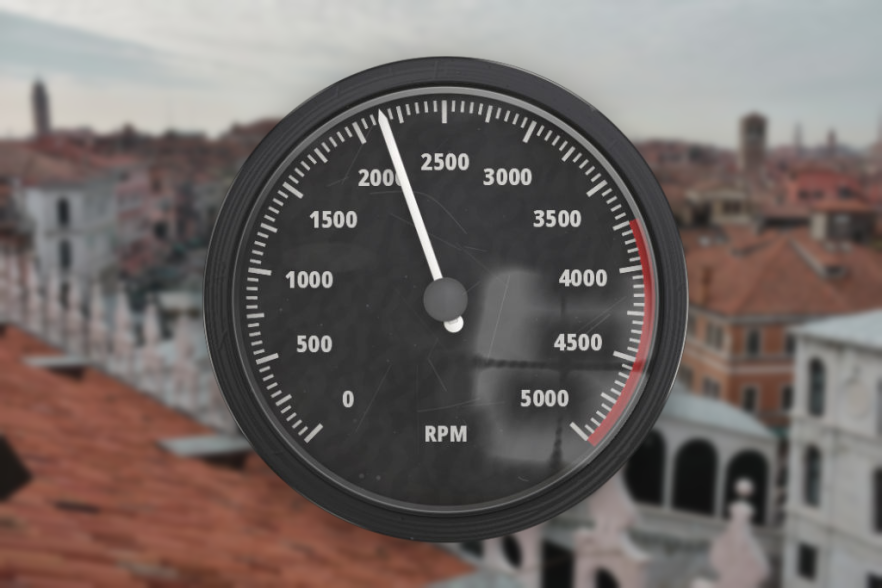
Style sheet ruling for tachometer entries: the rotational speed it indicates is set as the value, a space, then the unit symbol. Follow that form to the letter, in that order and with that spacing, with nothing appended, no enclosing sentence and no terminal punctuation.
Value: 2150 rpm
